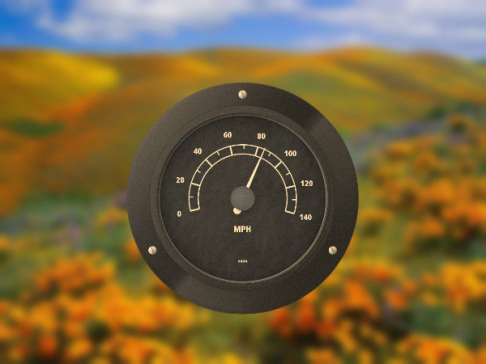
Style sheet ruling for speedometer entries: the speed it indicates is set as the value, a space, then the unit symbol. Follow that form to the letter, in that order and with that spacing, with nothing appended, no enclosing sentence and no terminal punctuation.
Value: 85 mph
